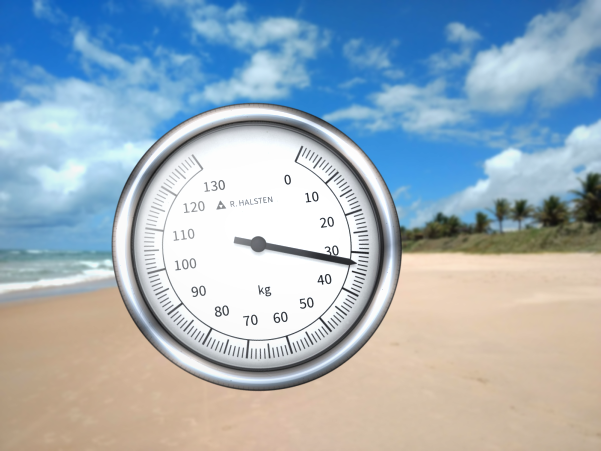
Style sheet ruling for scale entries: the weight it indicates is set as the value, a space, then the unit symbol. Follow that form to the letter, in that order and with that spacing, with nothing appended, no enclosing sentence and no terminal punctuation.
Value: 33 kg
